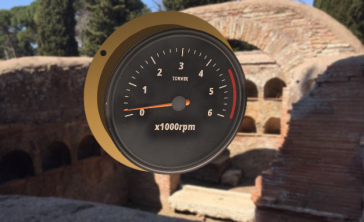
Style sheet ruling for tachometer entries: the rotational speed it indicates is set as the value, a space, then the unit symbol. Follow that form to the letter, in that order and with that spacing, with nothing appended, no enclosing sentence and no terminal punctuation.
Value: 200 rpm
